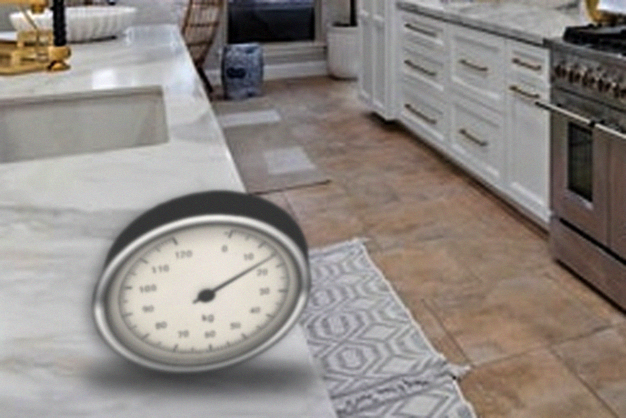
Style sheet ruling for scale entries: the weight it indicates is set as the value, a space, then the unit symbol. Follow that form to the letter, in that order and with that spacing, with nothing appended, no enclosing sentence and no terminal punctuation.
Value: 15 kg
